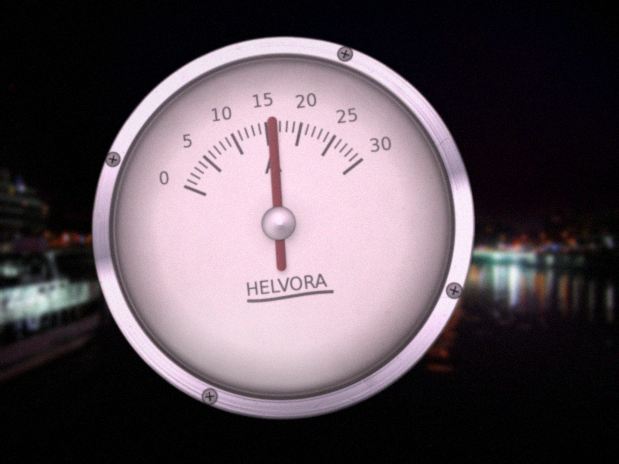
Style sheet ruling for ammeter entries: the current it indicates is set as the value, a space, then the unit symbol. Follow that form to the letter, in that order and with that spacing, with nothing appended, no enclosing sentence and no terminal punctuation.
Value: 16 A
